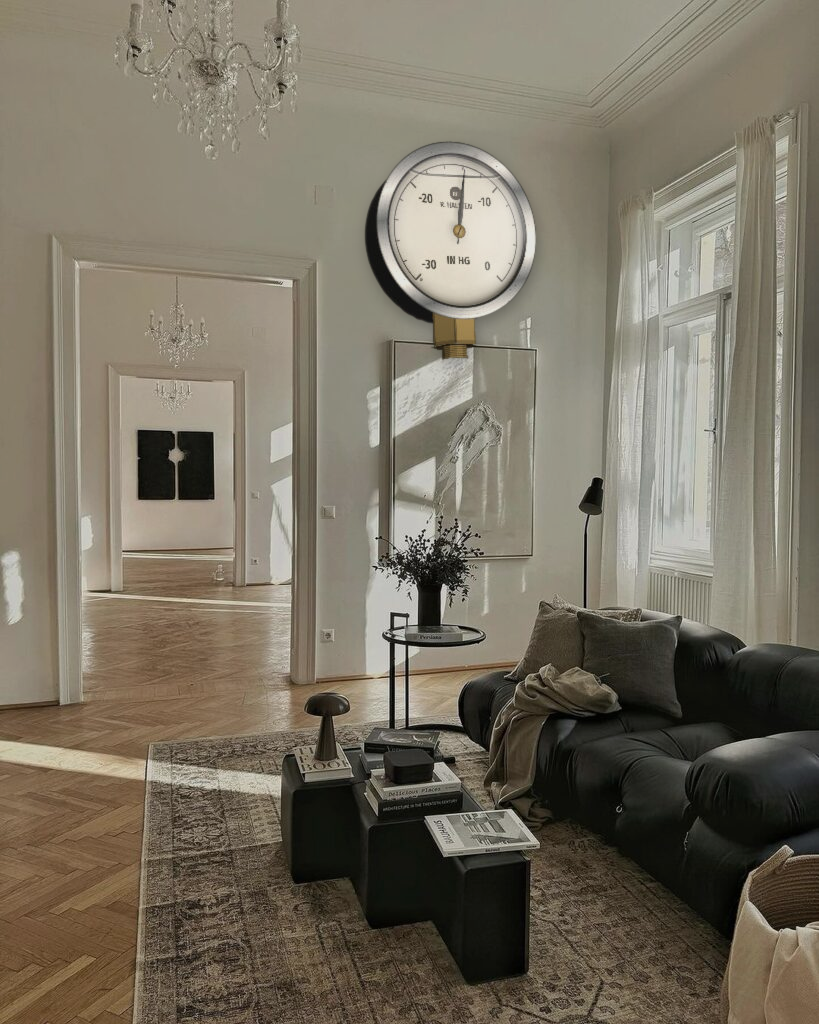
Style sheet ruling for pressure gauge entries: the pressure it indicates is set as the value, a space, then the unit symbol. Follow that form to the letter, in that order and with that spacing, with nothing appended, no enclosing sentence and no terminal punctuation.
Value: -14 inHg
